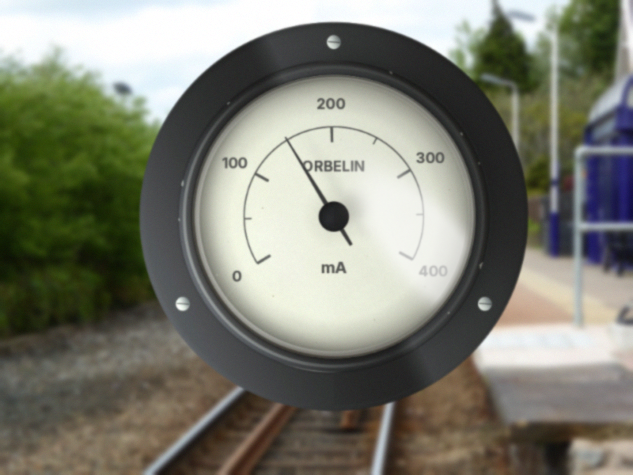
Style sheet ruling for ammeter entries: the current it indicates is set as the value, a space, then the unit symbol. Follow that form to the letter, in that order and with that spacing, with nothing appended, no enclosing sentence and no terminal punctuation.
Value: 150 mA
